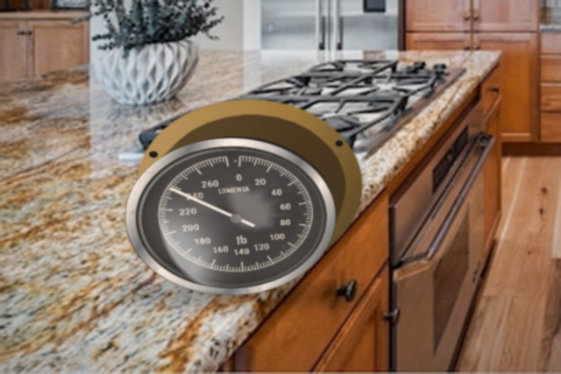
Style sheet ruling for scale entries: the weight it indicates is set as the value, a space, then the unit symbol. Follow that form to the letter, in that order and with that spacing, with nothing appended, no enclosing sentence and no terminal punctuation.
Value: 240 lb
